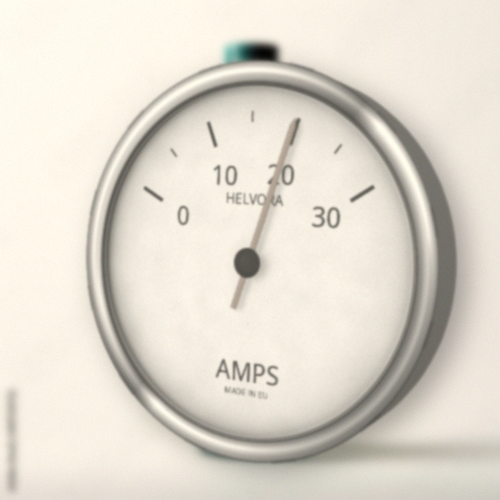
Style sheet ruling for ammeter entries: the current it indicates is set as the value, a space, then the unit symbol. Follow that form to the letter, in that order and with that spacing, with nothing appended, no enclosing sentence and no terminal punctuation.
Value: 20 A
